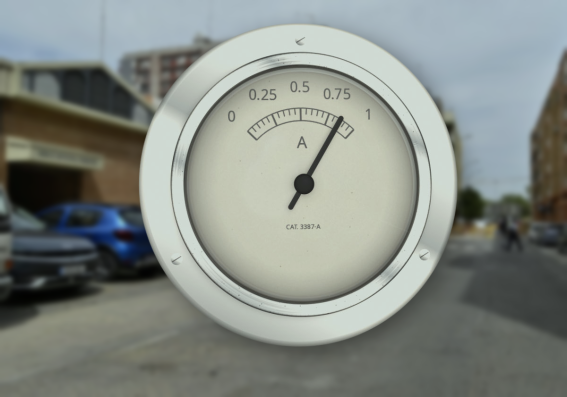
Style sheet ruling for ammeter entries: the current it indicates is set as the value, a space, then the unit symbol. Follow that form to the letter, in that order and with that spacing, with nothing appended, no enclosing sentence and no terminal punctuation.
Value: 0.85 A
